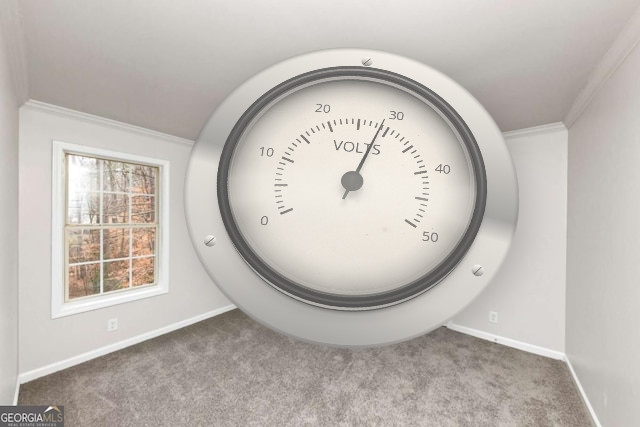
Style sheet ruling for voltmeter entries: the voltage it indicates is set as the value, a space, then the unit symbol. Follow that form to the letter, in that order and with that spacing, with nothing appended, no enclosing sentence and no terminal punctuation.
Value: 29 V
